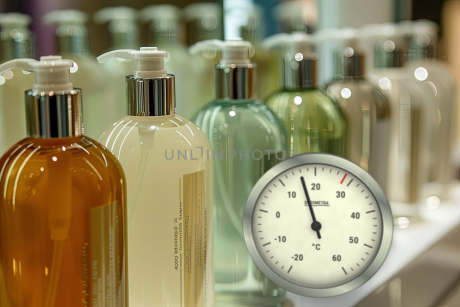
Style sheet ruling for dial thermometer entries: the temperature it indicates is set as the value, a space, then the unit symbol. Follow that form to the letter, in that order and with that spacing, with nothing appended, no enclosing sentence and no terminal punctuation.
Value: 16 °C
